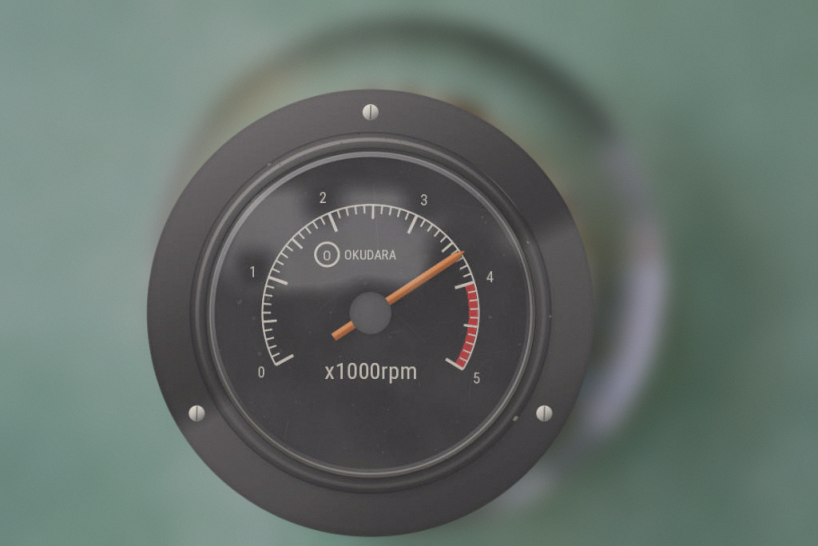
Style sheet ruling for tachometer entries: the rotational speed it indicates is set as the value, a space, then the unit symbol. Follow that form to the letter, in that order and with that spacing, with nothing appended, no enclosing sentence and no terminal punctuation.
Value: 3650 rpm
